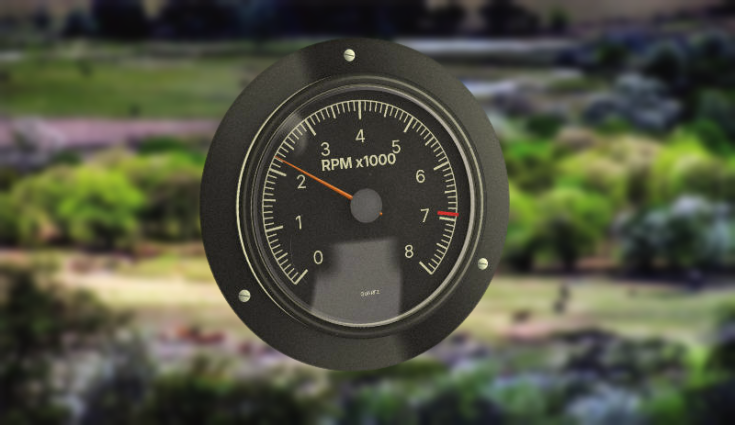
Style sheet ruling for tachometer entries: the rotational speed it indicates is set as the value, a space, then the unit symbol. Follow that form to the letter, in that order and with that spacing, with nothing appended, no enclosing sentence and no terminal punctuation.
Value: 2200 rpm
